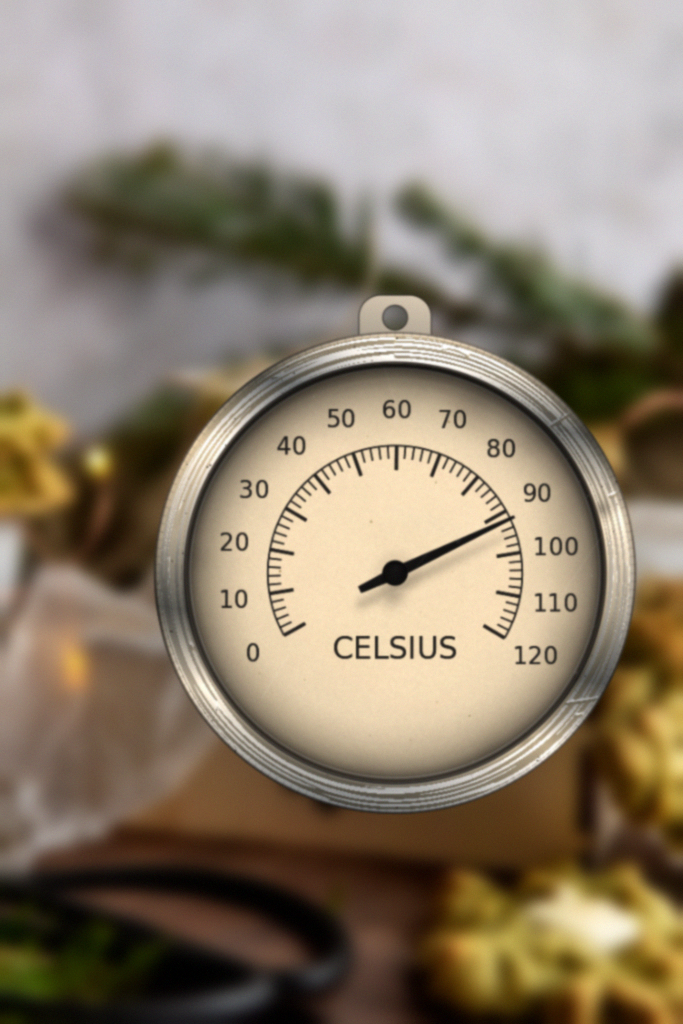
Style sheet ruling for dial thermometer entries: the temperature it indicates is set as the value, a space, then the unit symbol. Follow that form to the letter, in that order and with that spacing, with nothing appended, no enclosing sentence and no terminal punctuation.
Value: 92 °C
